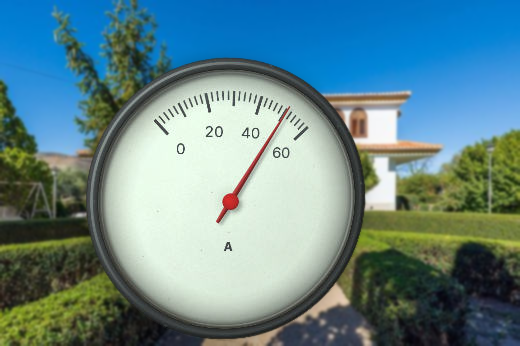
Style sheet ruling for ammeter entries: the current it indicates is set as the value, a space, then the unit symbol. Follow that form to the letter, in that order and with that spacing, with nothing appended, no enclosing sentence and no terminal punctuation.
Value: 50 A
